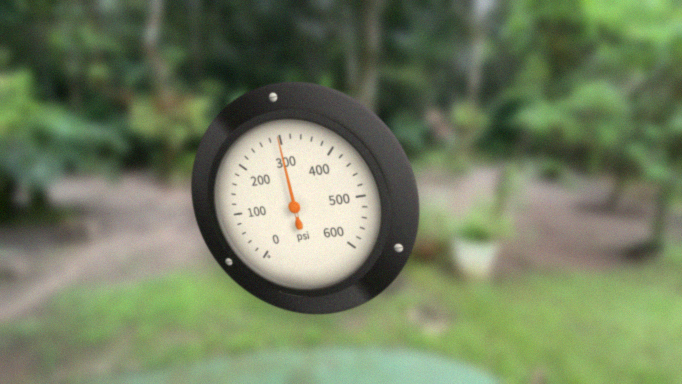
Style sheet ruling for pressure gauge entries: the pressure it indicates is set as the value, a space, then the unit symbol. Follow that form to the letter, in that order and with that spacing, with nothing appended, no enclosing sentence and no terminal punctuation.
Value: 300 psi
